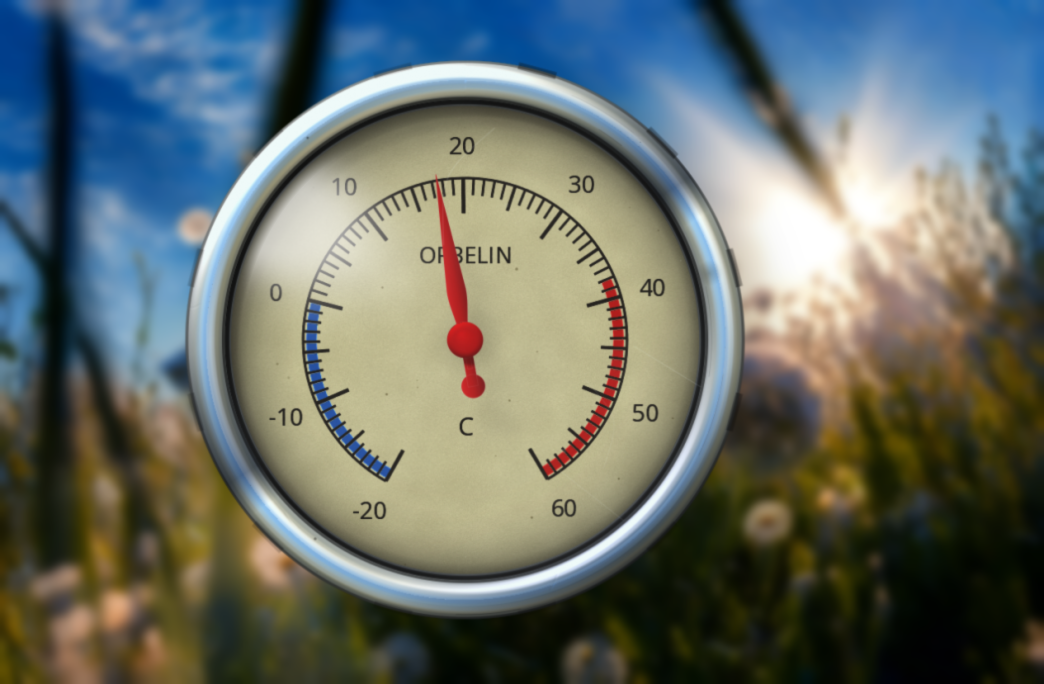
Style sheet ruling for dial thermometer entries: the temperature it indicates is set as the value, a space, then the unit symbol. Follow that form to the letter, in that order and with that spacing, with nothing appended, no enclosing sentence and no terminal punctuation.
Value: 17.5 °C
